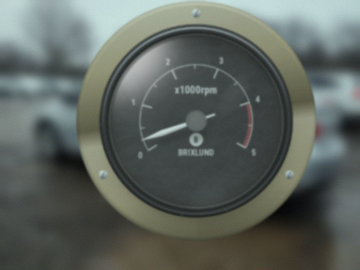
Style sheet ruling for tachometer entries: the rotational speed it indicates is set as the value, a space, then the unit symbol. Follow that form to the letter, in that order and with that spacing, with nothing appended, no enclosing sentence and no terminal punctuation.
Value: 250 rpm
